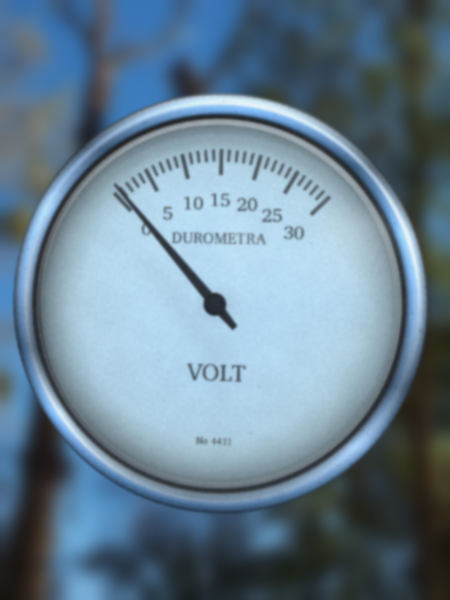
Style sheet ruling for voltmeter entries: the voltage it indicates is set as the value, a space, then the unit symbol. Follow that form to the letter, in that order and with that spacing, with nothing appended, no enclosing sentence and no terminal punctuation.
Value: 1 V
